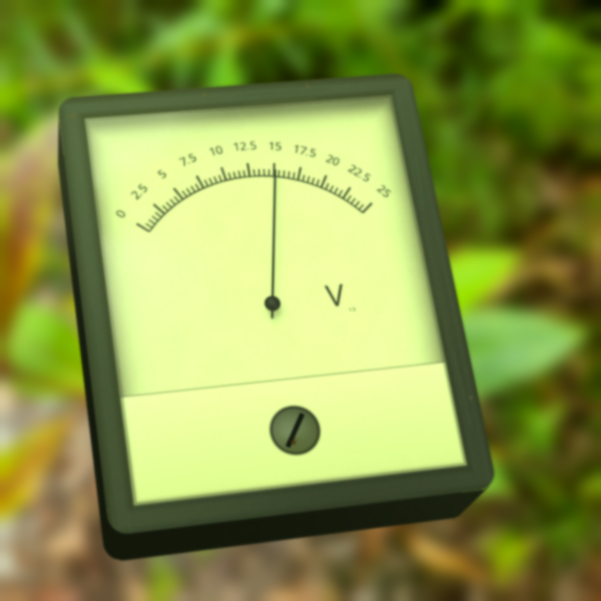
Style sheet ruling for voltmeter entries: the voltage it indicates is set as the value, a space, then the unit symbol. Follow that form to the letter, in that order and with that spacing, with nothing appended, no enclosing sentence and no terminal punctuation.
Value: 15 V
